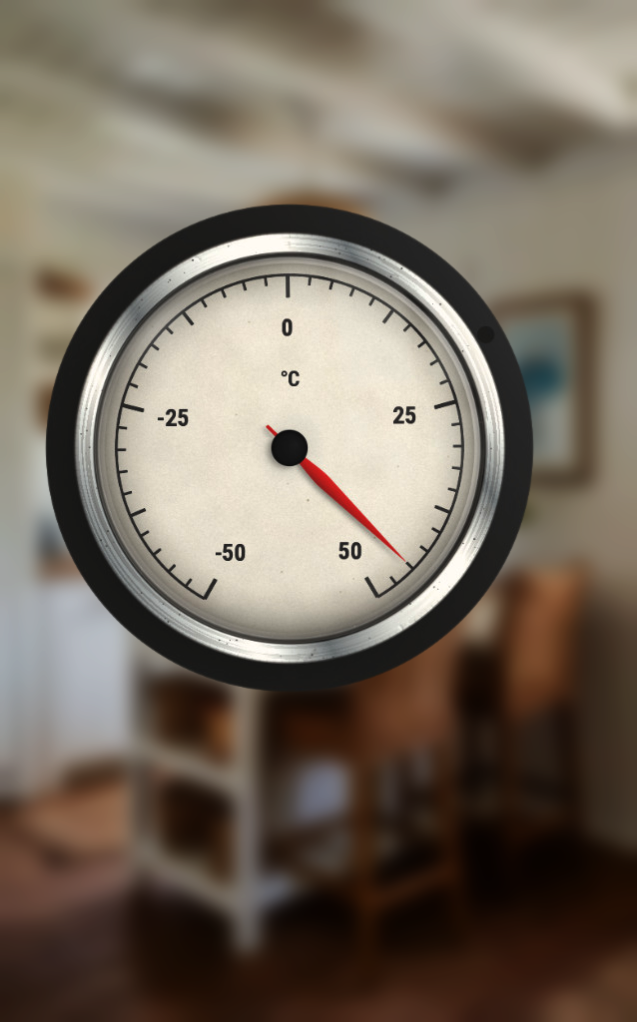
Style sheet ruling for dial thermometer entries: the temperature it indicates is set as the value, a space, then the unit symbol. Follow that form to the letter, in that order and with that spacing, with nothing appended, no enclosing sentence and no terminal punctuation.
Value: 45 °C
